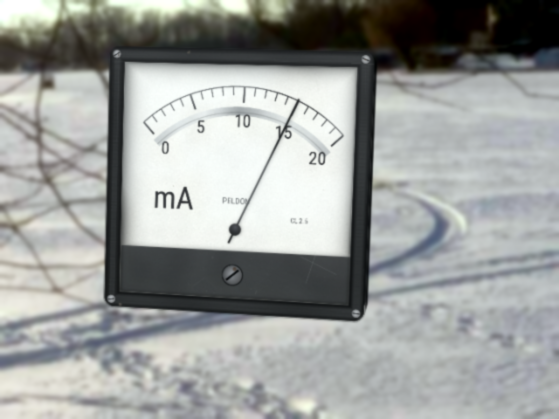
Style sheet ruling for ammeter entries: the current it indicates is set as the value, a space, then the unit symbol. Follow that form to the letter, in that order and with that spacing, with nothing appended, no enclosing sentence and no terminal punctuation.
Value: 15 mA
